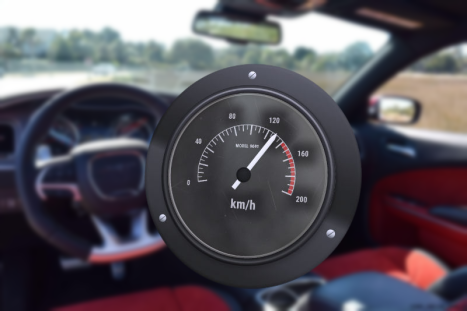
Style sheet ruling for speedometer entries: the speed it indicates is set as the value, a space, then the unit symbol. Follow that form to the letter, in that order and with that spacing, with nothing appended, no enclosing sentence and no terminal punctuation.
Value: 130 km/h
